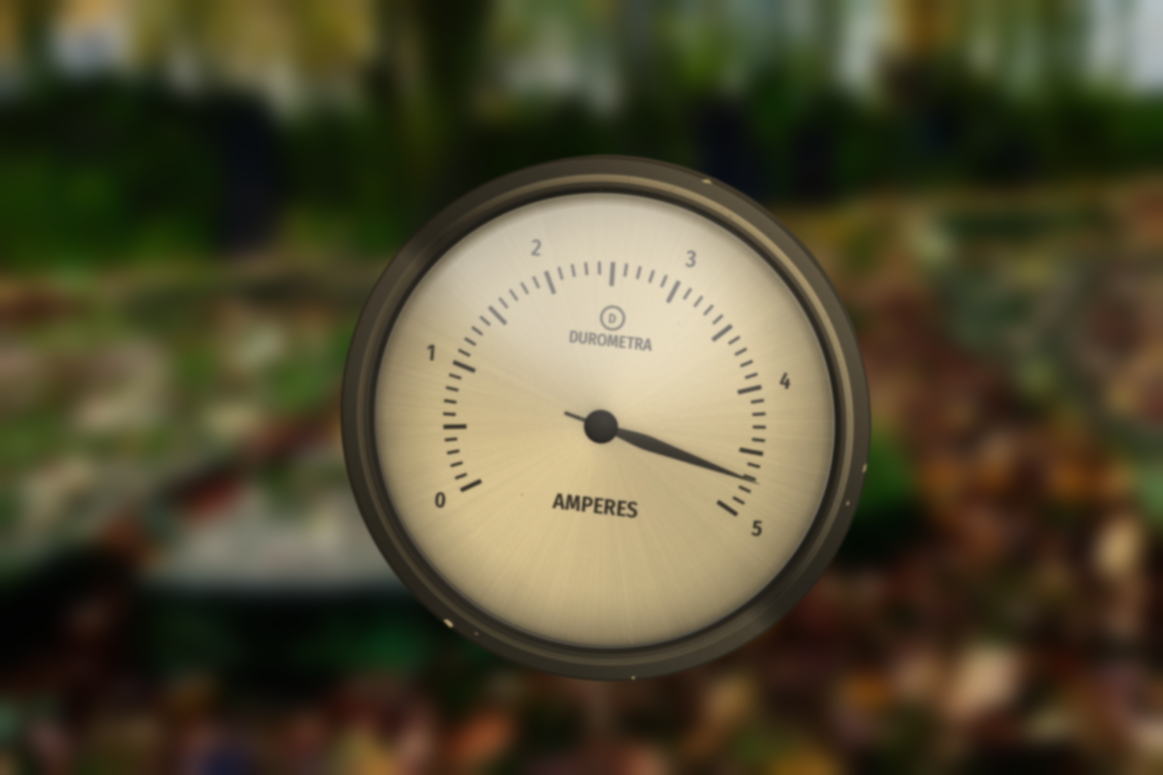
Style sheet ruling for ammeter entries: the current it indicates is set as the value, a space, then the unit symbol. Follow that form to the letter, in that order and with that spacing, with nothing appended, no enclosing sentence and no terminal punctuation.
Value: 4.7 A
